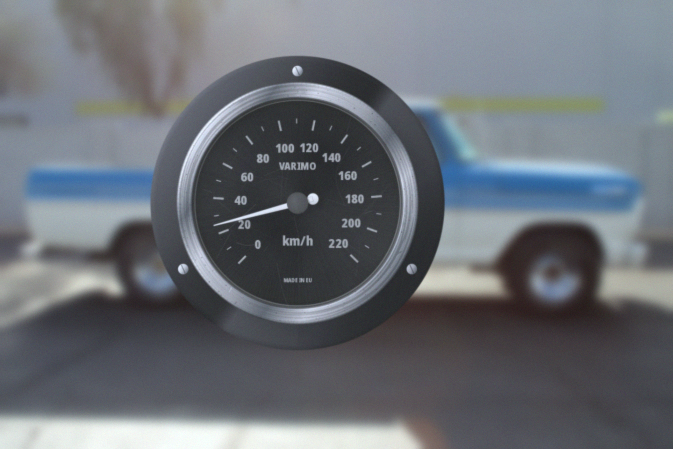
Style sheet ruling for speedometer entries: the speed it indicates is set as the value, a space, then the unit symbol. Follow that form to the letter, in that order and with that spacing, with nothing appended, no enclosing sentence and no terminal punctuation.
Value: 25 km/h
